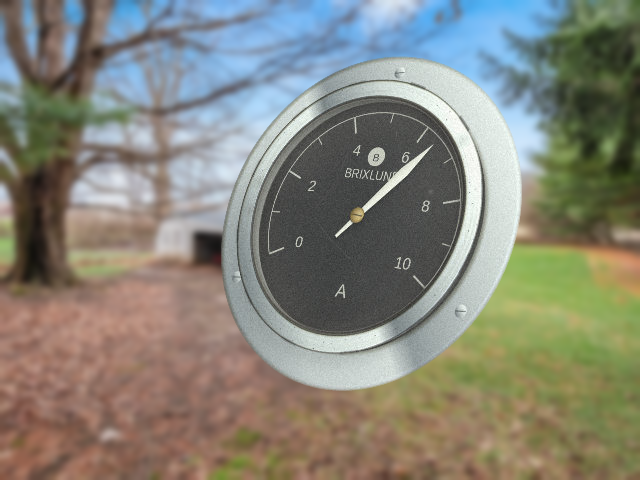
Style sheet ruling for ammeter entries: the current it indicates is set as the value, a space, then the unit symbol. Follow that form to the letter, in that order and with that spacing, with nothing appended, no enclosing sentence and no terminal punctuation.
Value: 6.5 A
